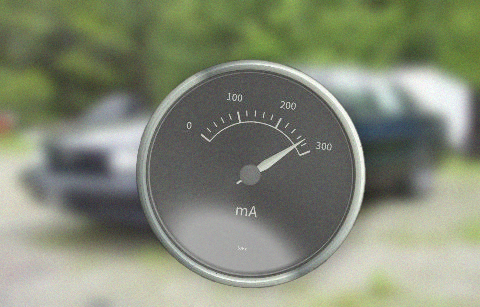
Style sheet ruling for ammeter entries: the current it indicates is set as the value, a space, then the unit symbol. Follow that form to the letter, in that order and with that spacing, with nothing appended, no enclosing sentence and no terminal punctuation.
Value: 270 mA
